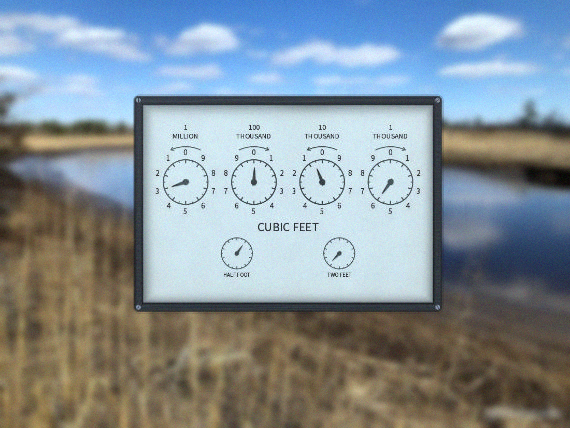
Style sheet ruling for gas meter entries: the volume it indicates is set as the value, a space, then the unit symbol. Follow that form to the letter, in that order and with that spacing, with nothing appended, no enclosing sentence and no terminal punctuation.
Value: 300600 ft³
